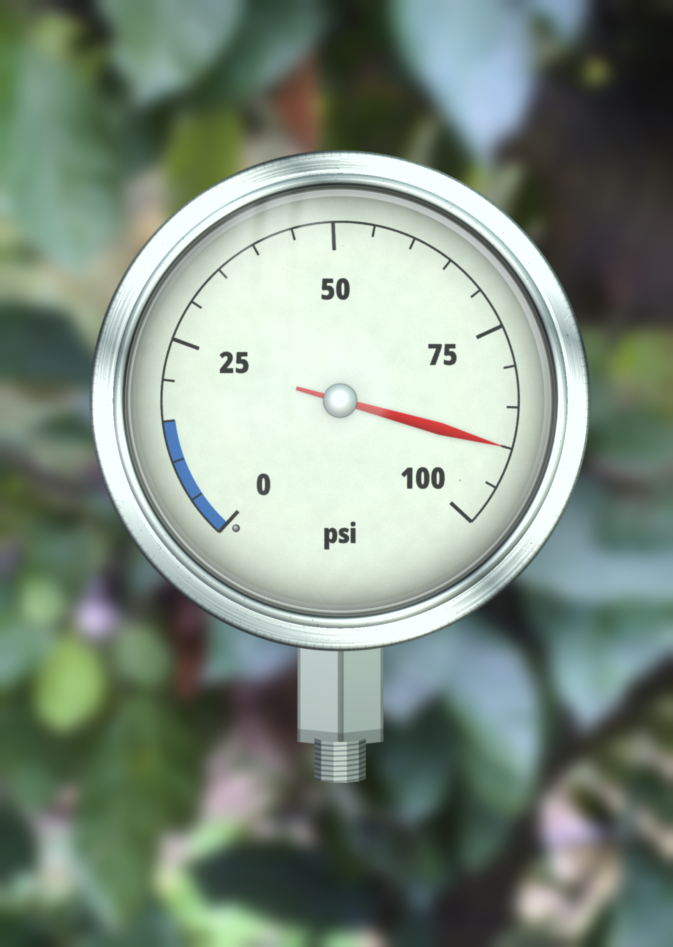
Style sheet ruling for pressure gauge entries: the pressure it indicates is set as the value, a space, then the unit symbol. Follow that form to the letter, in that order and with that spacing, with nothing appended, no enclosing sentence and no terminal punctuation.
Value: 90 psi
